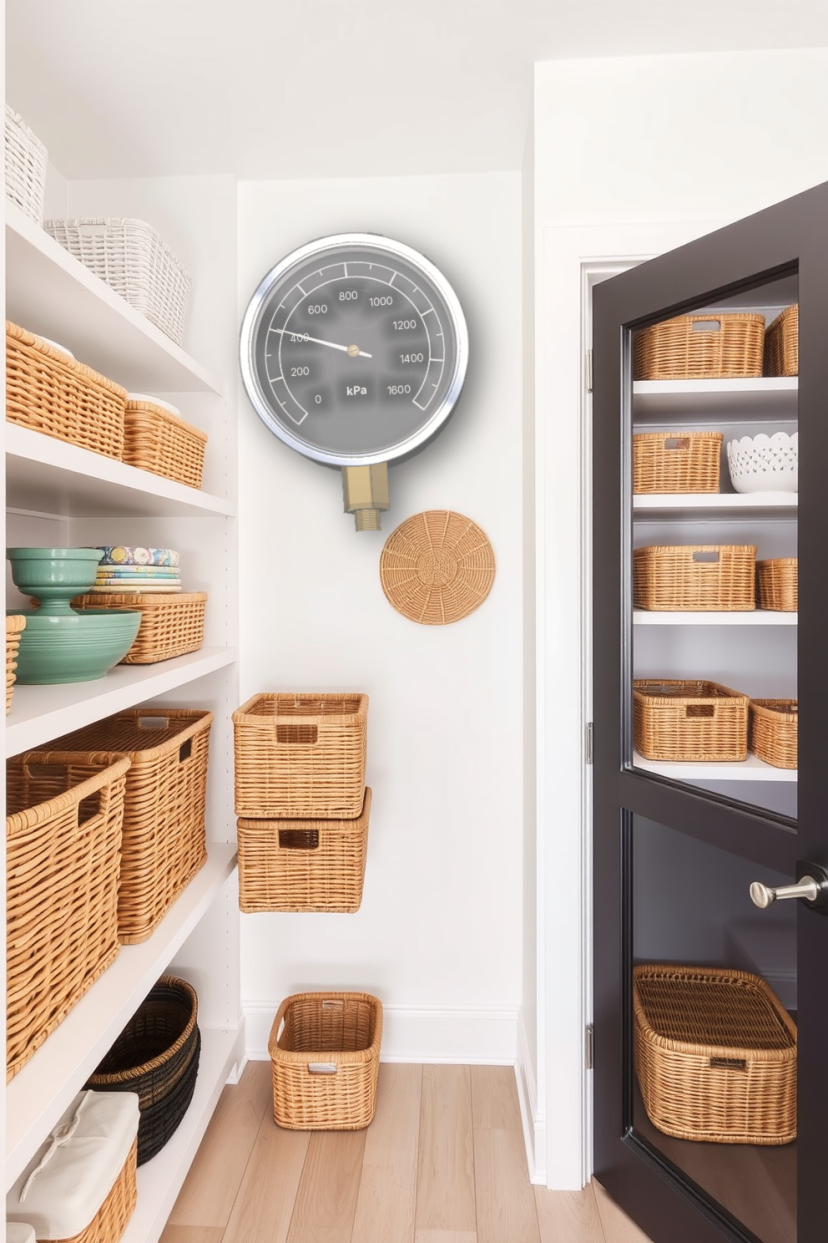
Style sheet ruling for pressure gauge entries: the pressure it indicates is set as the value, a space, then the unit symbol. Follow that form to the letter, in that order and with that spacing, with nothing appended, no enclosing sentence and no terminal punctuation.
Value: 400 kPa
